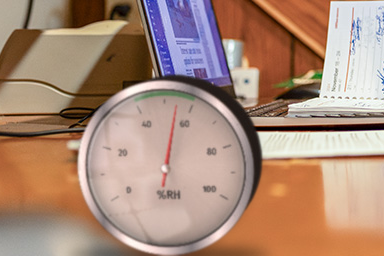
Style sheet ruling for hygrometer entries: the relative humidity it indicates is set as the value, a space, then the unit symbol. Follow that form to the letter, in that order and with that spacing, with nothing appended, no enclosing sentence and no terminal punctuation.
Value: 55 %
